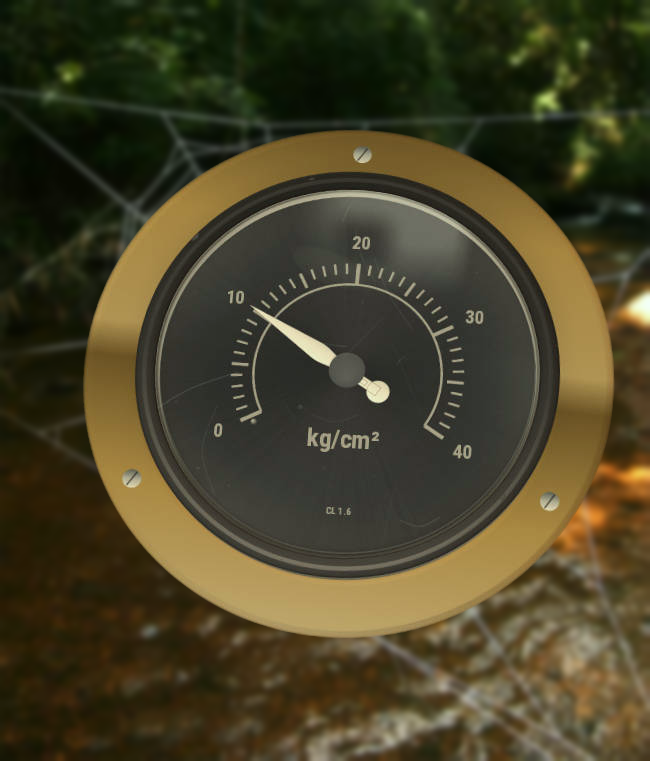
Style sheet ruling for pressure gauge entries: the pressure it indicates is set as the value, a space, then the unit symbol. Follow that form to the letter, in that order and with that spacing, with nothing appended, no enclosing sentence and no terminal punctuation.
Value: 10 kg/cm²
